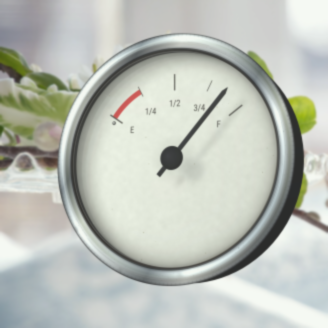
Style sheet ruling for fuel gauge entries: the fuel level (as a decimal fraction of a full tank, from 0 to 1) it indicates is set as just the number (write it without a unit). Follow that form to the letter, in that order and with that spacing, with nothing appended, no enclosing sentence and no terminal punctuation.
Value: 0.875
